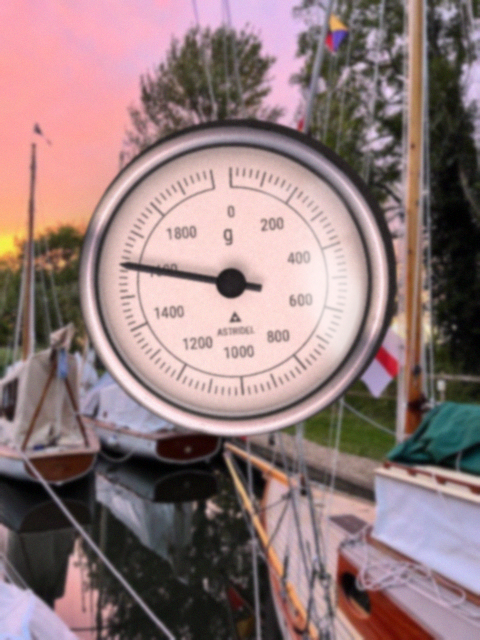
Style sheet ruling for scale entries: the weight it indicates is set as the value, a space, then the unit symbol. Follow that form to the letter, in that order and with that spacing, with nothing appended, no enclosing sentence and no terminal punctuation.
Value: 1600 g
